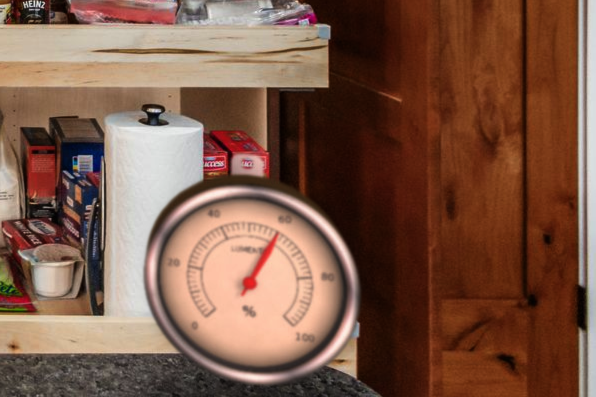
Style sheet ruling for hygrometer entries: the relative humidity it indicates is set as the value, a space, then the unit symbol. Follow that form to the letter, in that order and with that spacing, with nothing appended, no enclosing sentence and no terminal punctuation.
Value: 60 %
